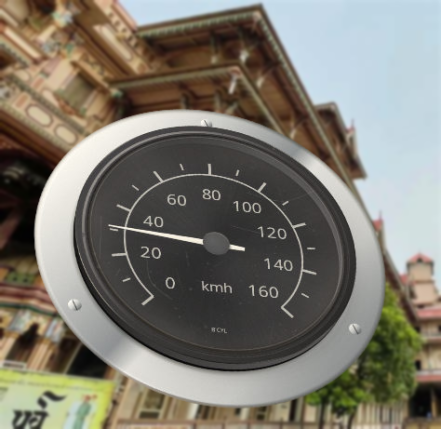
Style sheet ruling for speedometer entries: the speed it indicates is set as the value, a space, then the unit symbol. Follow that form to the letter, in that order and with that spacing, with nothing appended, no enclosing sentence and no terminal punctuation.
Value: 30 km/h
